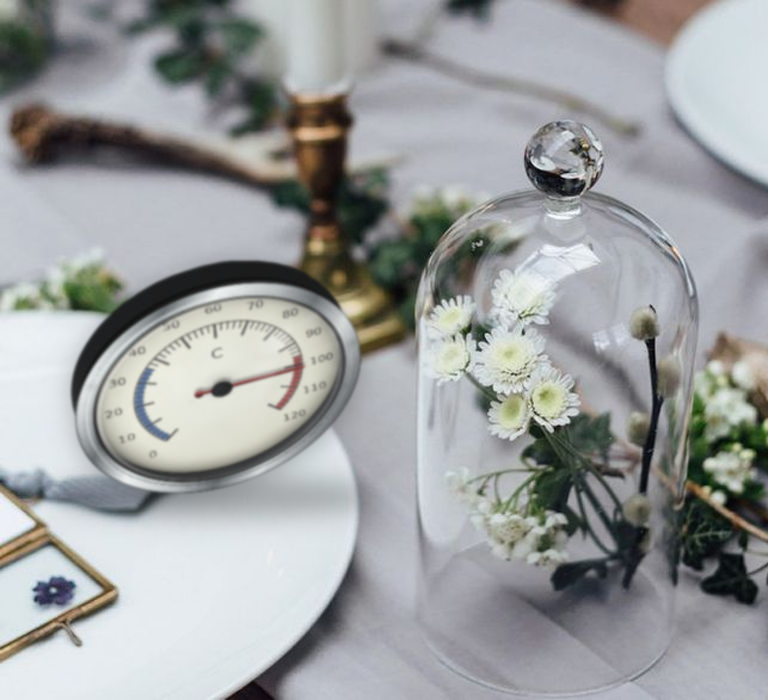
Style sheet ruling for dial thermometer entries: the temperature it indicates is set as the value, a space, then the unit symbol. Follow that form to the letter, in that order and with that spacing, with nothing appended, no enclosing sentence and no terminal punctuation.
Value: 100 °C
